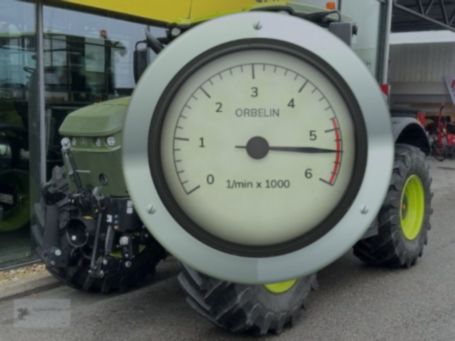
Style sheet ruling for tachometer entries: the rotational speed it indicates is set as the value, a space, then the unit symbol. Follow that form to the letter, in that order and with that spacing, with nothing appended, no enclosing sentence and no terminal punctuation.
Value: 5400 rpm
